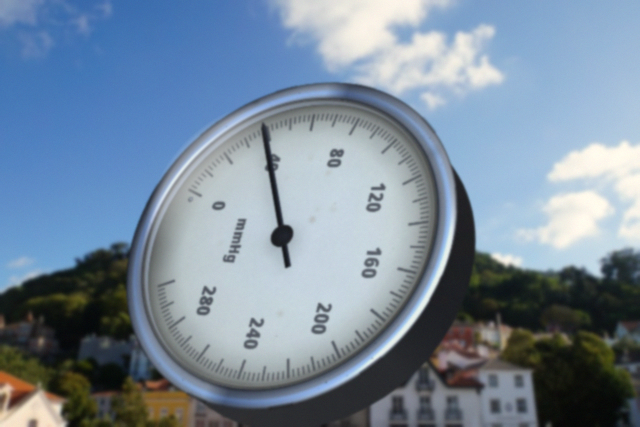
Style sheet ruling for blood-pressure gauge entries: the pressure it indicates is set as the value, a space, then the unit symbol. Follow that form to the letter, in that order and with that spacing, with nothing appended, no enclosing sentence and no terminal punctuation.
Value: 40 mmHg
